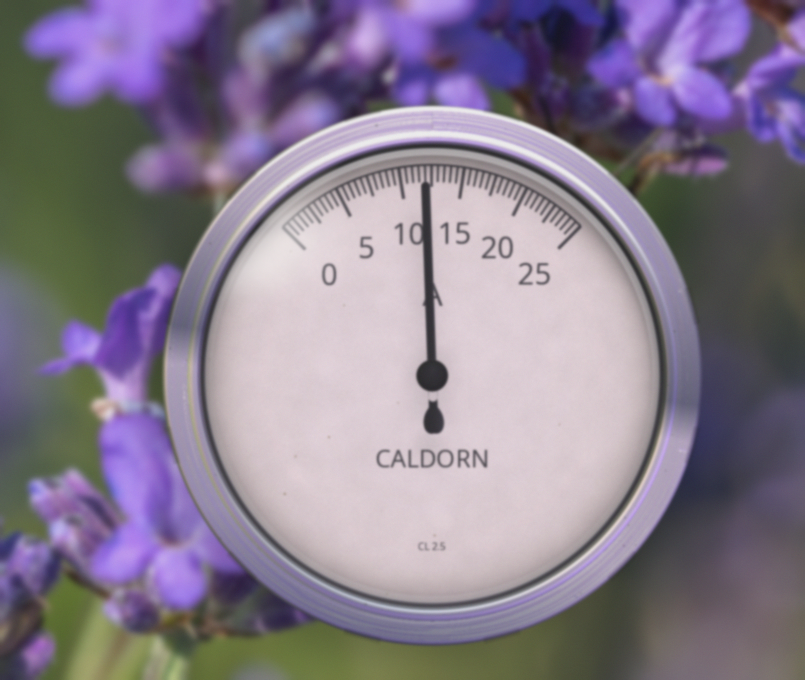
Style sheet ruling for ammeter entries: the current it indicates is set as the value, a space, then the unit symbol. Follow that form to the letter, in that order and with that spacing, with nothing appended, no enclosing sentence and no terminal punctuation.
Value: 12 A
